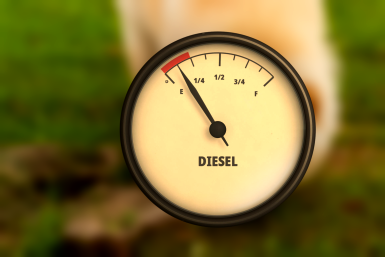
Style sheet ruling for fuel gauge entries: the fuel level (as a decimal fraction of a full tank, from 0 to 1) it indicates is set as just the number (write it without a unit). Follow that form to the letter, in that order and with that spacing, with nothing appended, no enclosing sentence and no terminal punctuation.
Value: 0.125
